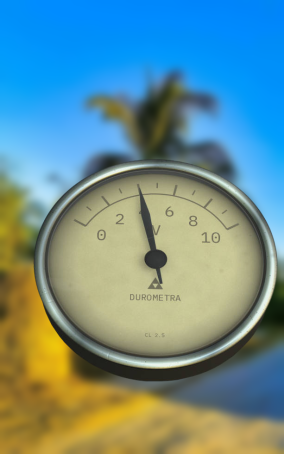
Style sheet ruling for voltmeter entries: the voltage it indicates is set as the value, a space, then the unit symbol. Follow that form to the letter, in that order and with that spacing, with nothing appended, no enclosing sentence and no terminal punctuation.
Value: 4 V
